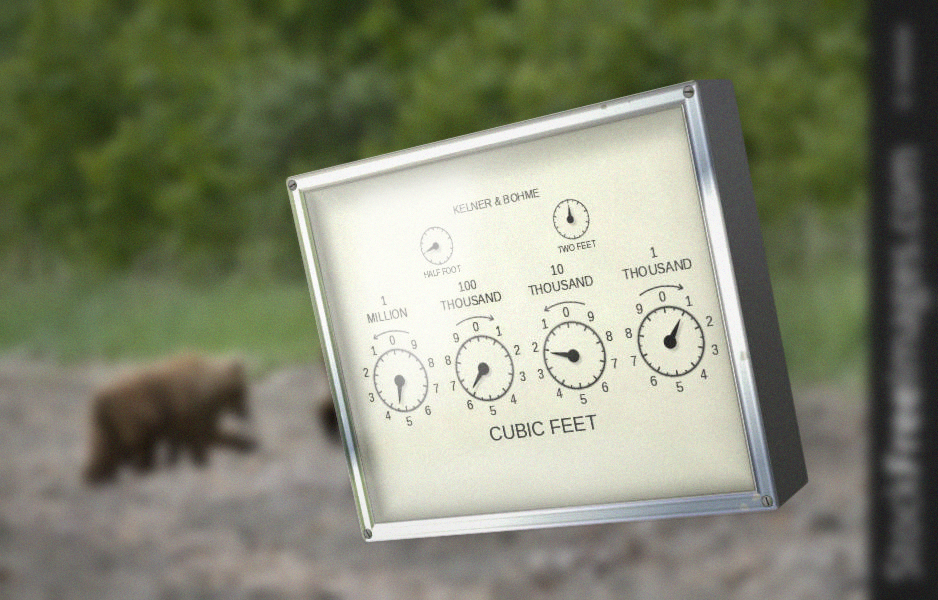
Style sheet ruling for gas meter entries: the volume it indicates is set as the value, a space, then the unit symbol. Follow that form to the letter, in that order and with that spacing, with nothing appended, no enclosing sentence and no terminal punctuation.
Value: 462100 ft³
